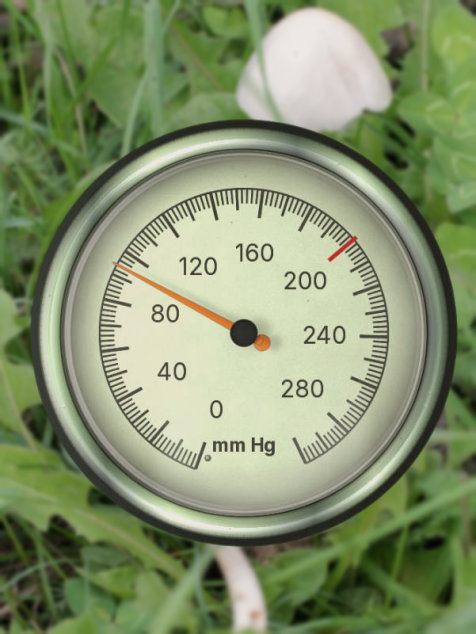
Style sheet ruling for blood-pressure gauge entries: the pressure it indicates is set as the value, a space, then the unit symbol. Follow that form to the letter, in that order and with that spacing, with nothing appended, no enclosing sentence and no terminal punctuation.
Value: 94 mmHg
